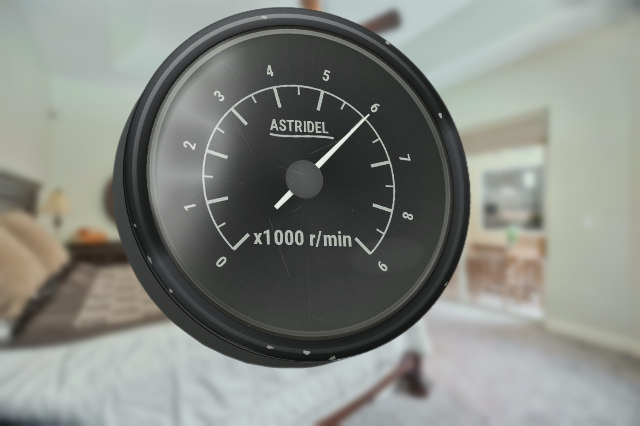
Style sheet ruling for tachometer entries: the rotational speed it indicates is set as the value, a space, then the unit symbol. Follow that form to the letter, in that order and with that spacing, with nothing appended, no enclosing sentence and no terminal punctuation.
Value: 6000 rpm
